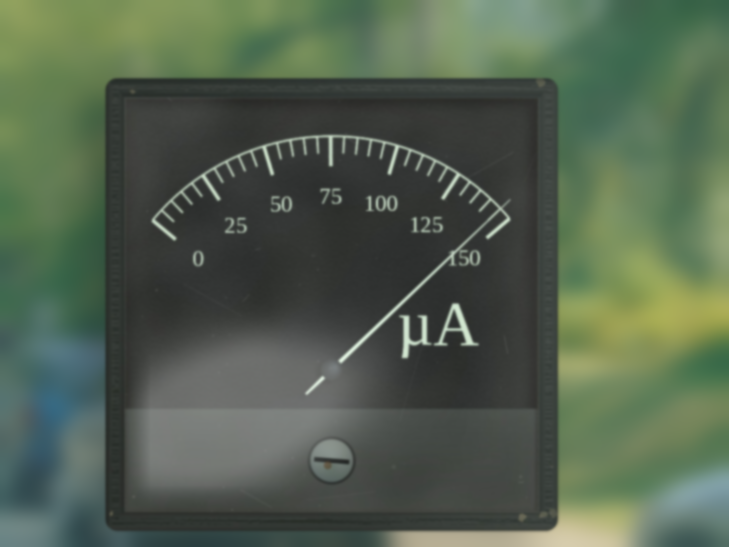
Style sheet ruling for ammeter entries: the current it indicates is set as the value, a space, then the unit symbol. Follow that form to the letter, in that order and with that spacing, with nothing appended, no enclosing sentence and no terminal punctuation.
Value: 145 µA
